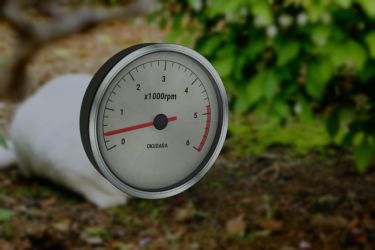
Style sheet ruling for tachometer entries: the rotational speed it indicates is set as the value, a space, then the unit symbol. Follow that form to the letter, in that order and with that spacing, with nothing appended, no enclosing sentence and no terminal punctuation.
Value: 400 rpm
